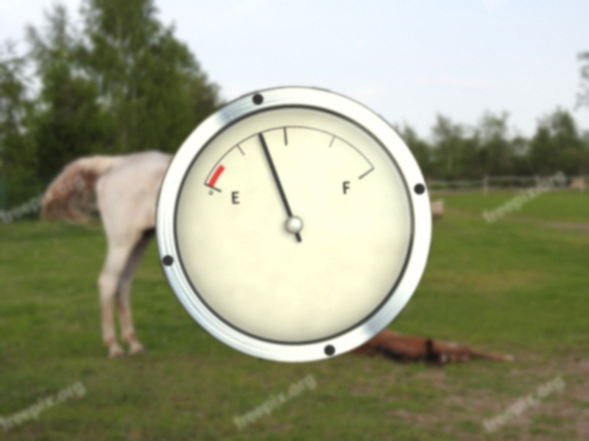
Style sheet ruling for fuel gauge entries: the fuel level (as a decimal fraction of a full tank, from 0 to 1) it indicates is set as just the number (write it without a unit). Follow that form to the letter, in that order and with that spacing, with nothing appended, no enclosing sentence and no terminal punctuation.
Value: 0.375
